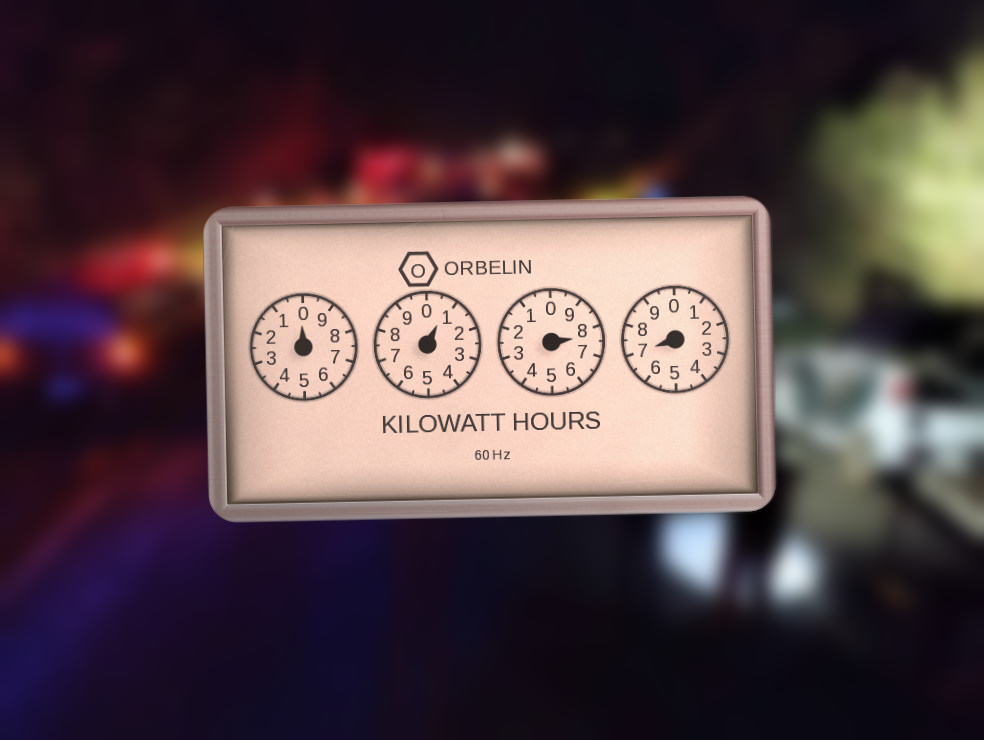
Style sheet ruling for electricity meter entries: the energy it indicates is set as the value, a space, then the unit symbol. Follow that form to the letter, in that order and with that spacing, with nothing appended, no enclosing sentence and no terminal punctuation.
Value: 77 kWh
